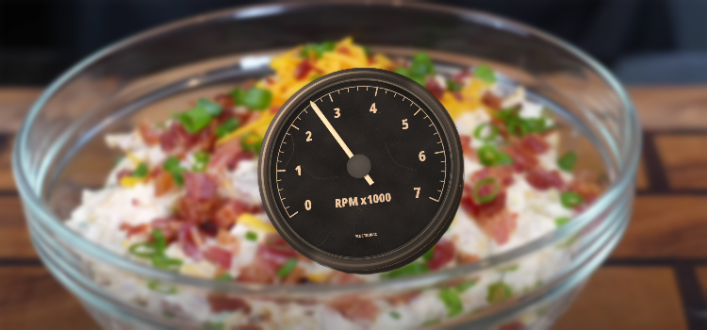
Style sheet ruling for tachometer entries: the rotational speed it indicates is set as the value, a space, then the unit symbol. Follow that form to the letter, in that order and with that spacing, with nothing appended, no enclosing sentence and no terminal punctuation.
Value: 2600 rpm
